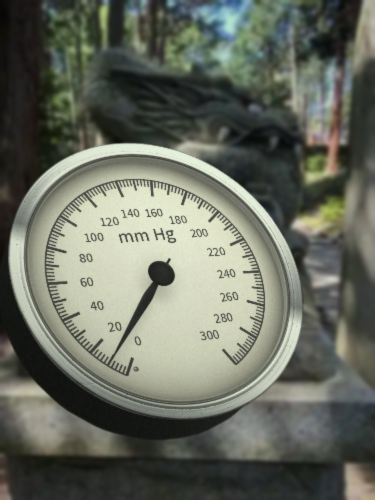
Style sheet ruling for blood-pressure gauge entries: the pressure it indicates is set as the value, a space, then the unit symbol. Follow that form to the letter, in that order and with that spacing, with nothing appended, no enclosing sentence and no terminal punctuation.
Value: 10 mmHg
